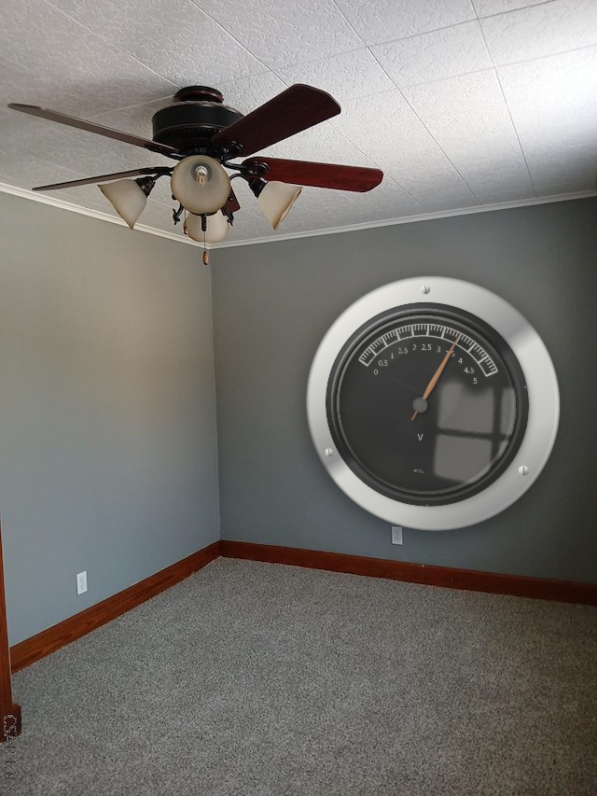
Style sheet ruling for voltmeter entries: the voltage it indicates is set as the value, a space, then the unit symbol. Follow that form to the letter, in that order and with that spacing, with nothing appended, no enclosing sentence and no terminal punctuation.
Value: 3.5 V
